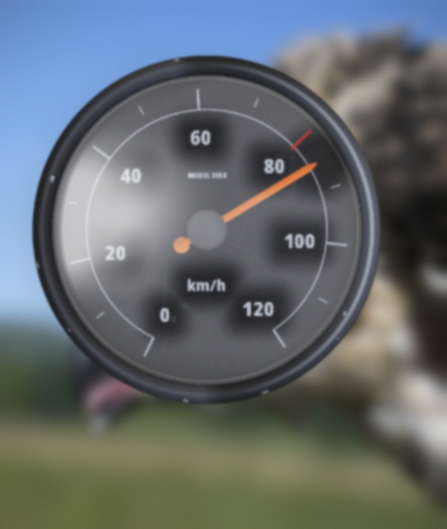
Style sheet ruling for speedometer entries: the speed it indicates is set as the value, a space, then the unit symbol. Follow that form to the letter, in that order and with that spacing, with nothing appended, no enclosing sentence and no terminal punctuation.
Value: 85 km/h
